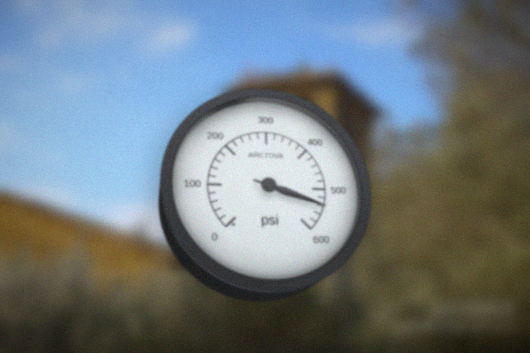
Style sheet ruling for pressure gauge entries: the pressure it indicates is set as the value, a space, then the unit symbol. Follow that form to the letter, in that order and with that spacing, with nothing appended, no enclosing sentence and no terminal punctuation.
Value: 540 psi
